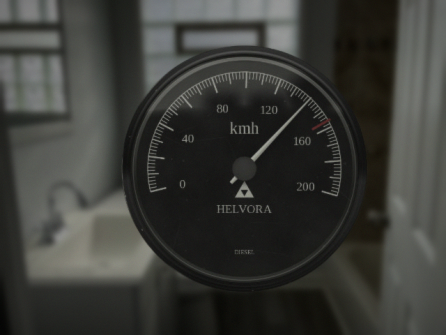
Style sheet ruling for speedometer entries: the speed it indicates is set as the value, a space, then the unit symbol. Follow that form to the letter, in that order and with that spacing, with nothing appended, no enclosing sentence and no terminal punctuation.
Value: 140 km/h
